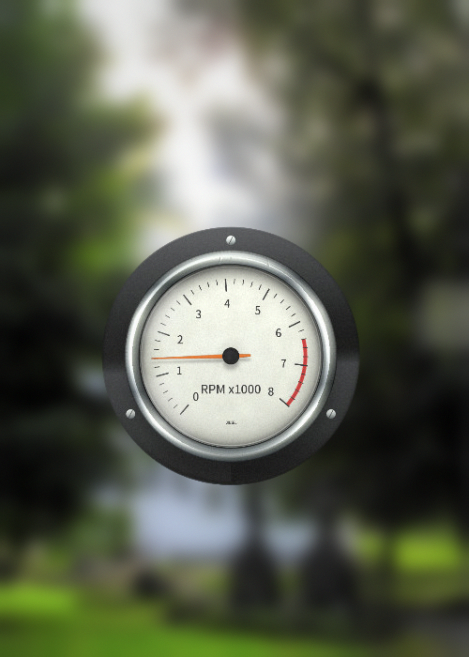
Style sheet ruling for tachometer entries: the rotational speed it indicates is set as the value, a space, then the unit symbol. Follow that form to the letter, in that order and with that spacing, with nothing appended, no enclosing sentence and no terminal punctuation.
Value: 1400 rpm
